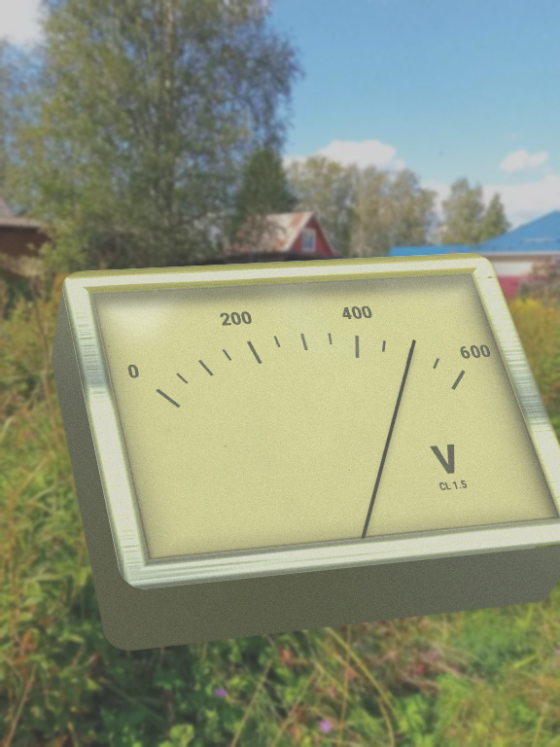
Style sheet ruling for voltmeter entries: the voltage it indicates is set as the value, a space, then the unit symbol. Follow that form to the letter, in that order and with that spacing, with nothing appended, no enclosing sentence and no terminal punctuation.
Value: 500 V
